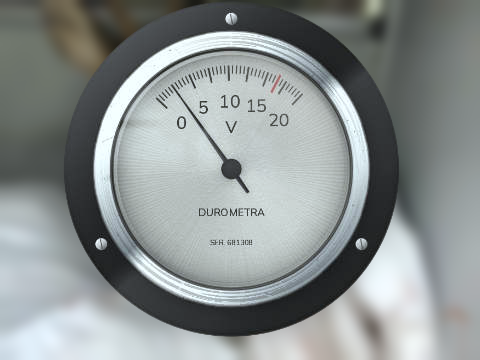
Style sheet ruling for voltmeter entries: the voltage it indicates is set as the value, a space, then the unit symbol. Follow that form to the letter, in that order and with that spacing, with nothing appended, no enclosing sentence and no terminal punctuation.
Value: 2.5 V
